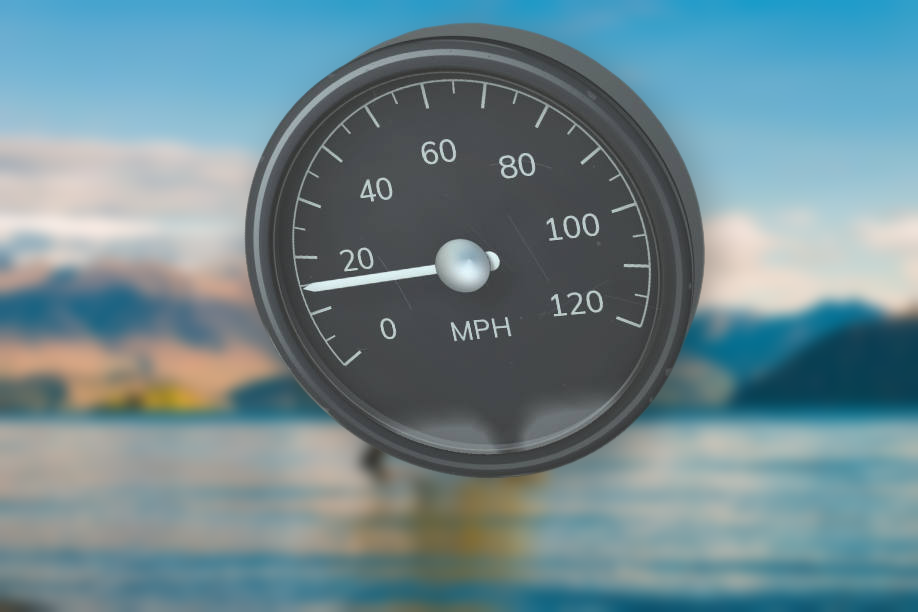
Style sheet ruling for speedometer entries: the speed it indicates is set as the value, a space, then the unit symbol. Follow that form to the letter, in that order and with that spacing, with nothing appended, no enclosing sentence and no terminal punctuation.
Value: 15 mph
